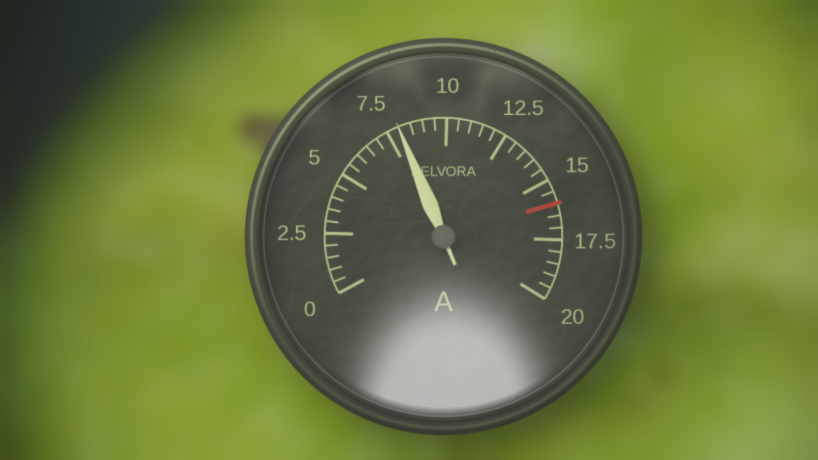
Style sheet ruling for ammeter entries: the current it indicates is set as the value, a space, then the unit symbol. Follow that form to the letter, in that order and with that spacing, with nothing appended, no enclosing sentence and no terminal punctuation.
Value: 8 A
